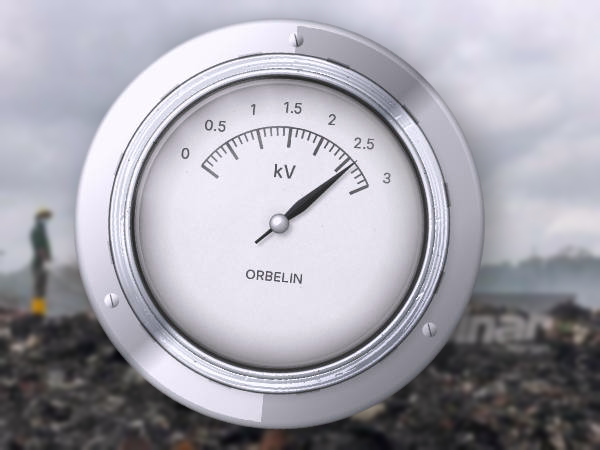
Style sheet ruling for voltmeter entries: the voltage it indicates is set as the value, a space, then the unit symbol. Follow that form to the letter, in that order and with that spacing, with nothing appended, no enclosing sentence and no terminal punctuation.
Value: 2.6 kV
